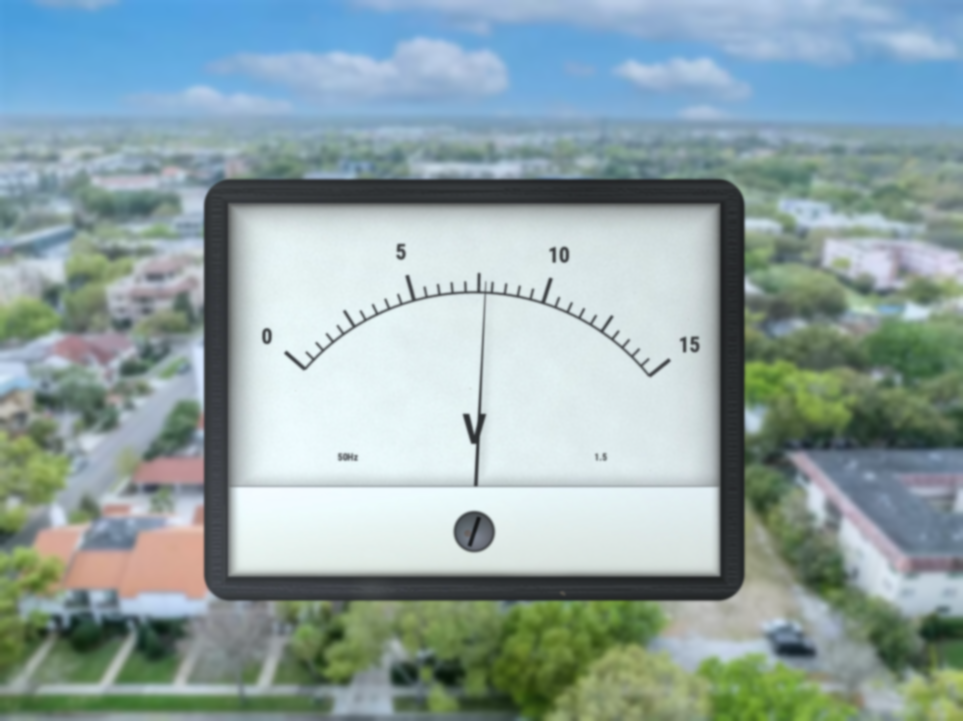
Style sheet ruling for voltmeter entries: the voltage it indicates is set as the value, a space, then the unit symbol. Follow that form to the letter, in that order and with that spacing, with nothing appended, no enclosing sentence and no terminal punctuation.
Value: 7.75 V
